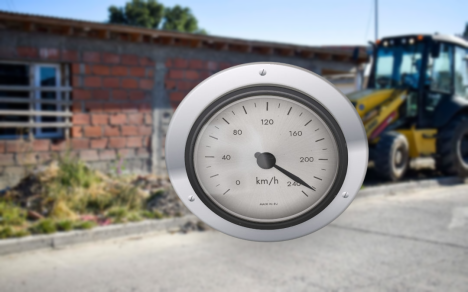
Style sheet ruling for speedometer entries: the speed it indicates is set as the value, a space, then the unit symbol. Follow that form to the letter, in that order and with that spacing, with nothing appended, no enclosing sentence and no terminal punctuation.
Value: 230 km/h
